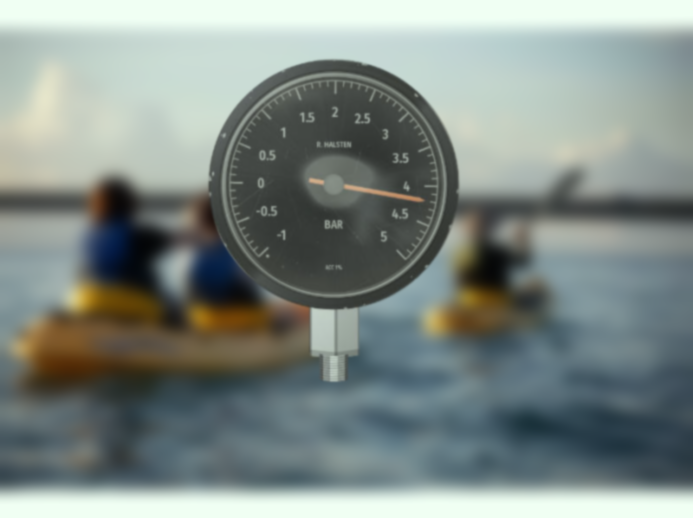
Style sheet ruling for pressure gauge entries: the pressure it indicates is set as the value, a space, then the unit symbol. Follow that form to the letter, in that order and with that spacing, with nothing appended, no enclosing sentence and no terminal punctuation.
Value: 4.2 bar
